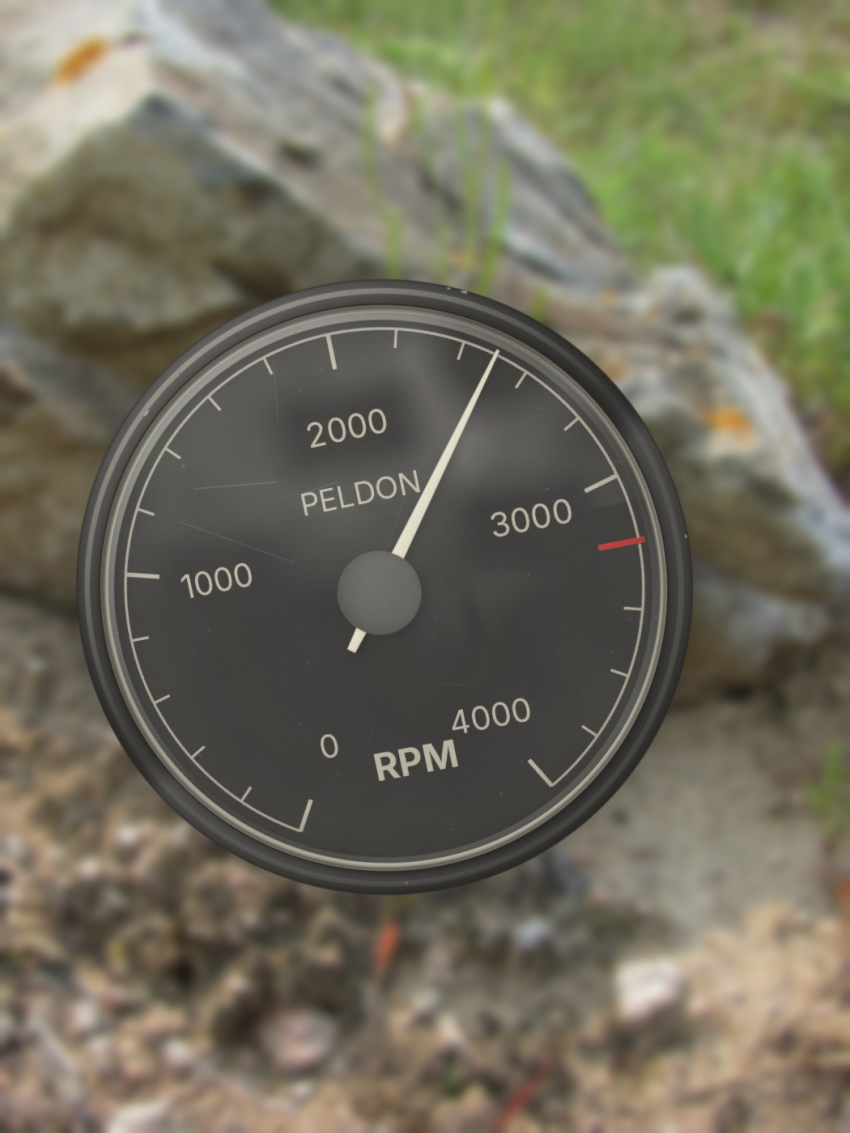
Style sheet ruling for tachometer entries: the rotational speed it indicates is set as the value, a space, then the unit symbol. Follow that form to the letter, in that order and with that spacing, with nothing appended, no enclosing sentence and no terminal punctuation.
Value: 2500 rpm
